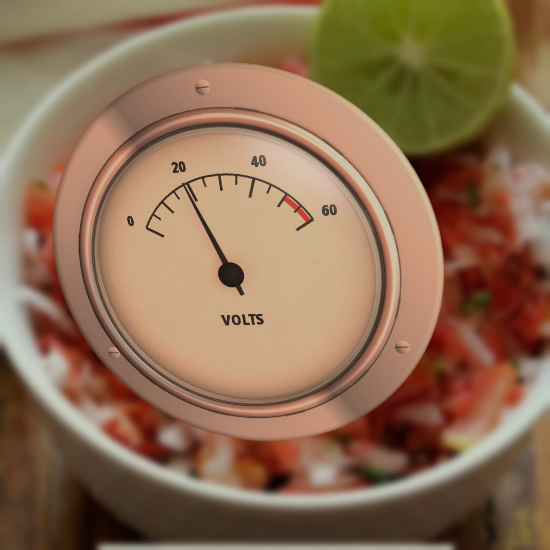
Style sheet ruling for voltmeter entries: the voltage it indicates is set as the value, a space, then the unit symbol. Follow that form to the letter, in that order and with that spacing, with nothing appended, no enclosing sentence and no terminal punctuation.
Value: 20 V
